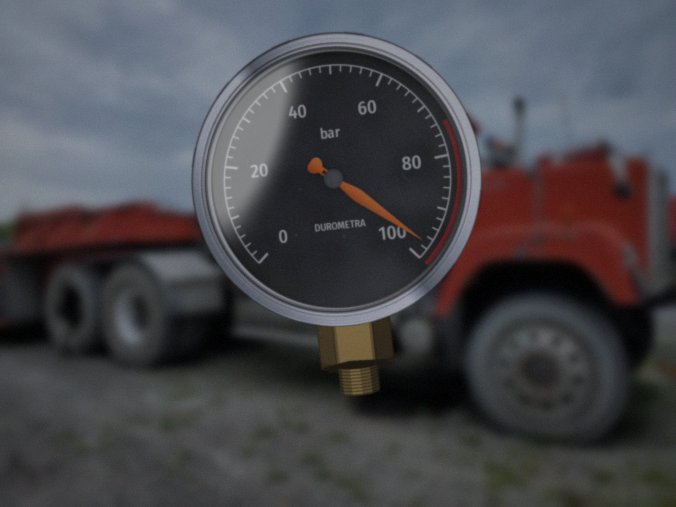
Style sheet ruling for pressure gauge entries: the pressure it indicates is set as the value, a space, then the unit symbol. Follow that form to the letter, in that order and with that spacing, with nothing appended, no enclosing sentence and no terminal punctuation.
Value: 97 bar
